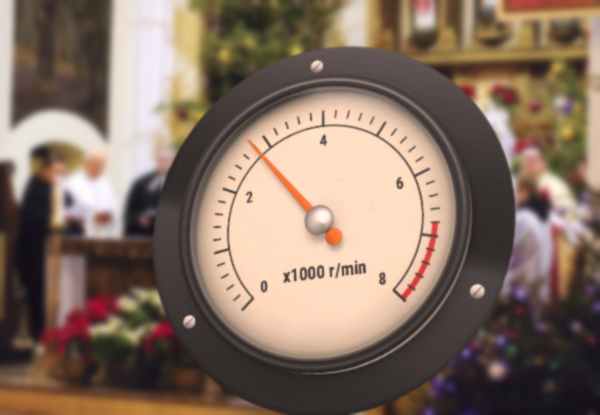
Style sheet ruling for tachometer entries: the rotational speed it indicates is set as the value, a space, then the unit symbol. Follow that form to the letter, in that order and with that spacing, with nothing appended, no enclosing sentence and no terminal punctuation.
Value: 2800 rpm
